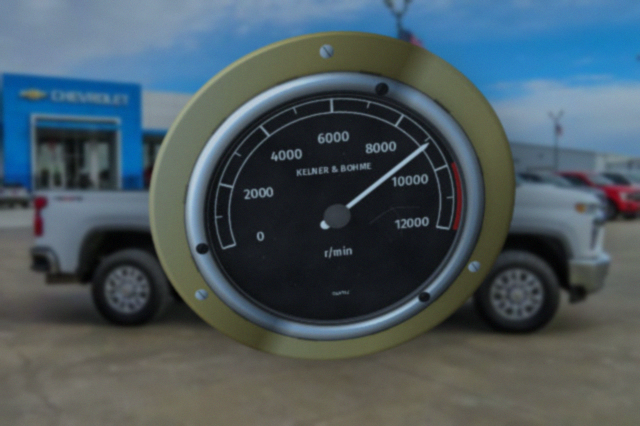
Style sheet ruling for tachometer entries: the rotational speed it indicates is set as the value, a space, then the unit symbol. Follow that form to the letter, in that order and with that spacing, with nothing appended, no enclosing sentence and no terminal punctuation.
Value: 9000 rpm
